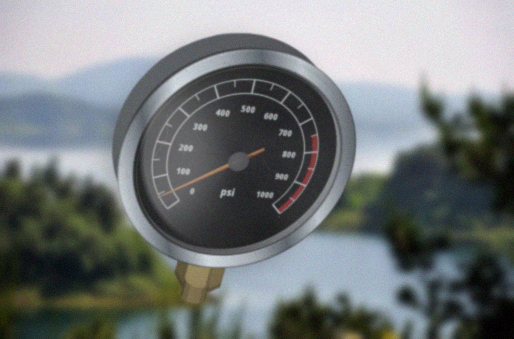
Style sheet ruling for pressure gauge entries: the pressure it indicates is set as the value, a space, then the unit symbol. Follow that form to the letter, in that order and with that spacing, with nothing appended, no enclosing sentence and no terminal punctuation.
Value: 50 psi
